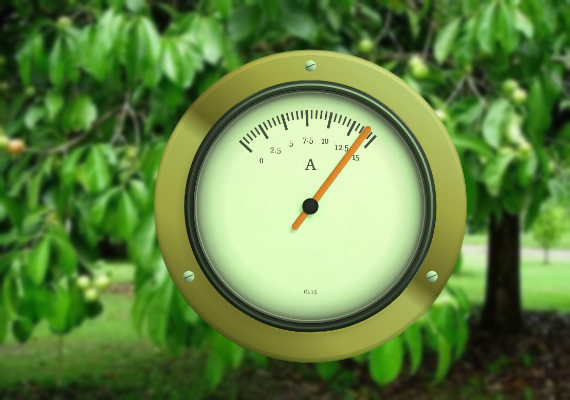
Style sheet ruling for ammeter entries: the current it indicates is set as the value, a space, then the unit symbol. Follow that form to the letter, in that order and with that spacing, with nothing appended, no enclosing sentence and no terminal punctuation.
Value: 14 A
